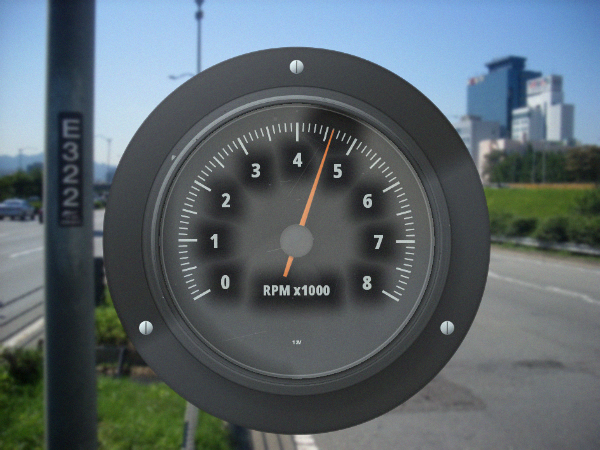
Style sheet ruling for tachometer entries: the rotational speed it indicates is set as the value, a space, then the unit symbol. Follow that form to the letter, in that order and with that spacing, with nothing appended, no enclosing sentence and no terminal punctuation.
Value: 4600 rpm
